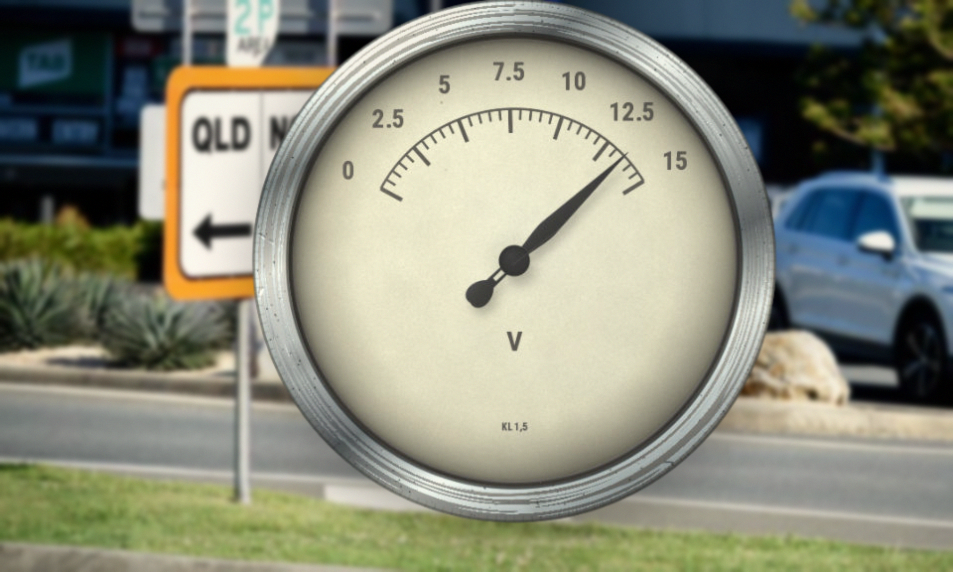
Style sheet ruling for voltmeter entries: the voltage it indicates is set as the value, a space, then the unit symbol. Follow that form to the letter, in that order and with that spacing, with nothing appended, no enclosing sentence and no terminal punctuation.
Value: 13.5 V
